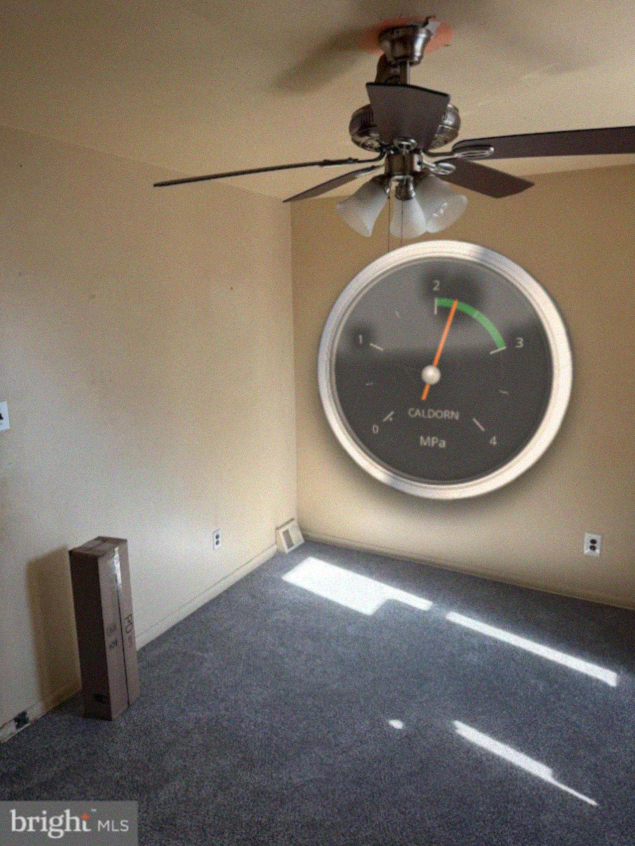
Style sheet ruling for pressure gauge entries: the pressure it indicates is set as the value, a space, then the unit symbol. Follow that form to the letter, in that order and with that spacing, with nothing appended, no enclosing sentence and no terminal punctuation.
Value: 2.25 MPa
